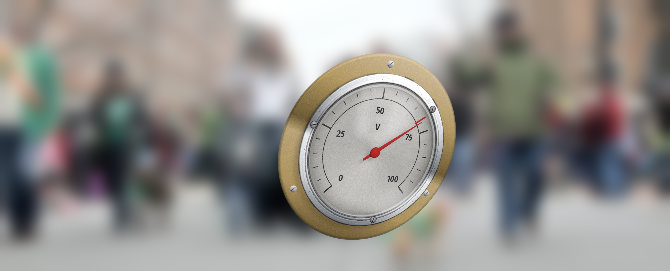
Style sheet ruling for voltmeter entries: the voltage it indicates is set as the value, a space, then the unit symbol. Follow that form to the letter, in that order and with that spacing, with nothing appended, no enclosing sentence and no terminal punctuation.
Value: 70 V
